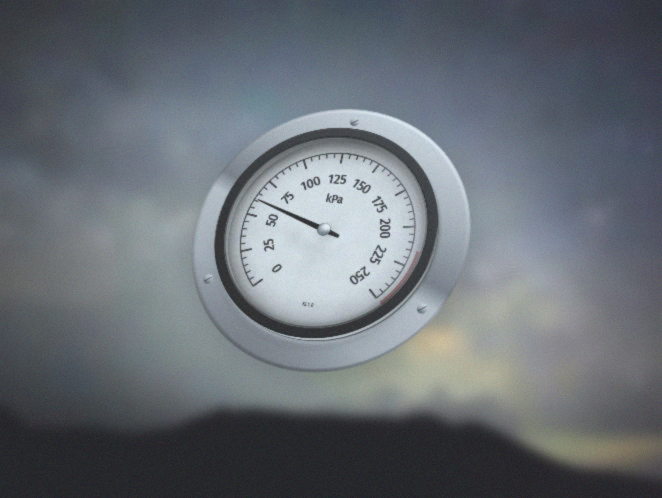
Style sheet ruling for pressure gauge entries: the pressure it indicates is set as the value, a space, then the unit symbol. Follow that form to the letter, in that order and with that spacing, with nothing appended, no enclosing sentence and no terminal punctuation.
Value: 60 kPa
